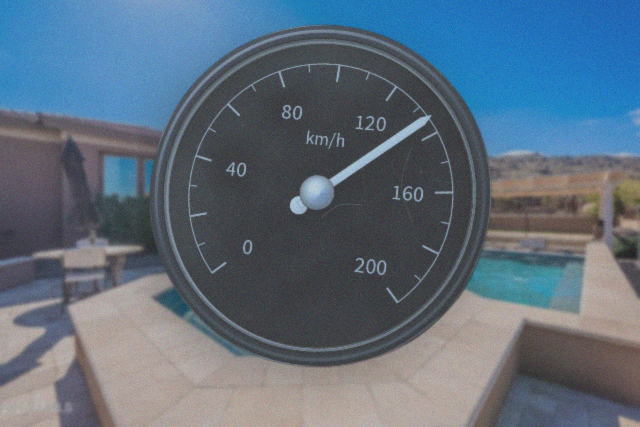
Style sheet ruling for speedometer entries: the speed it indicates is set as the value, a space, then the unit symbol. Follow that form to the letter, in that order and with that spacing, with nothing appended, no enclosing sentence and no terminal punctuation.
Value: 135 km/h
